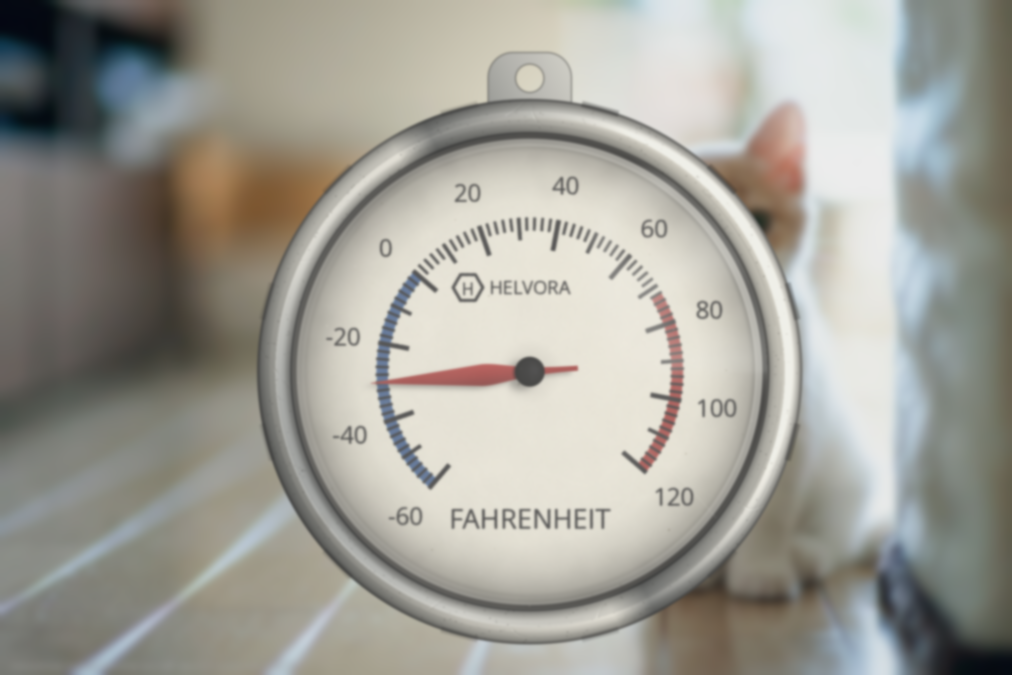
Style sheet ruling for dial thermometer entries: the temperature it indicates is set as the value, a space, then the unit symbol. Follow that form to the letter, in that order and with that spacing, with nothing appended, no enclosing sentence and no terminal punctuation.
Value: -30 °F
